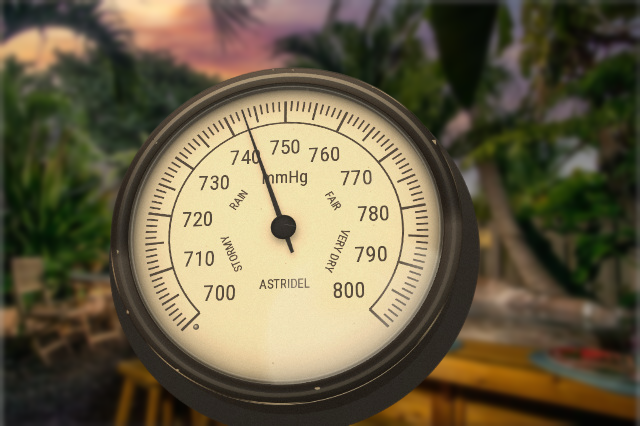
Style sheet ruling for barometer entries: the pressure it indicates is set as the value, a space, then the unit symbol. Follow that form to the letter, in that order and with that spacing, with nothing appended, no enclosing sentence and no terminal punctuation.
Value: 743 mmHg
